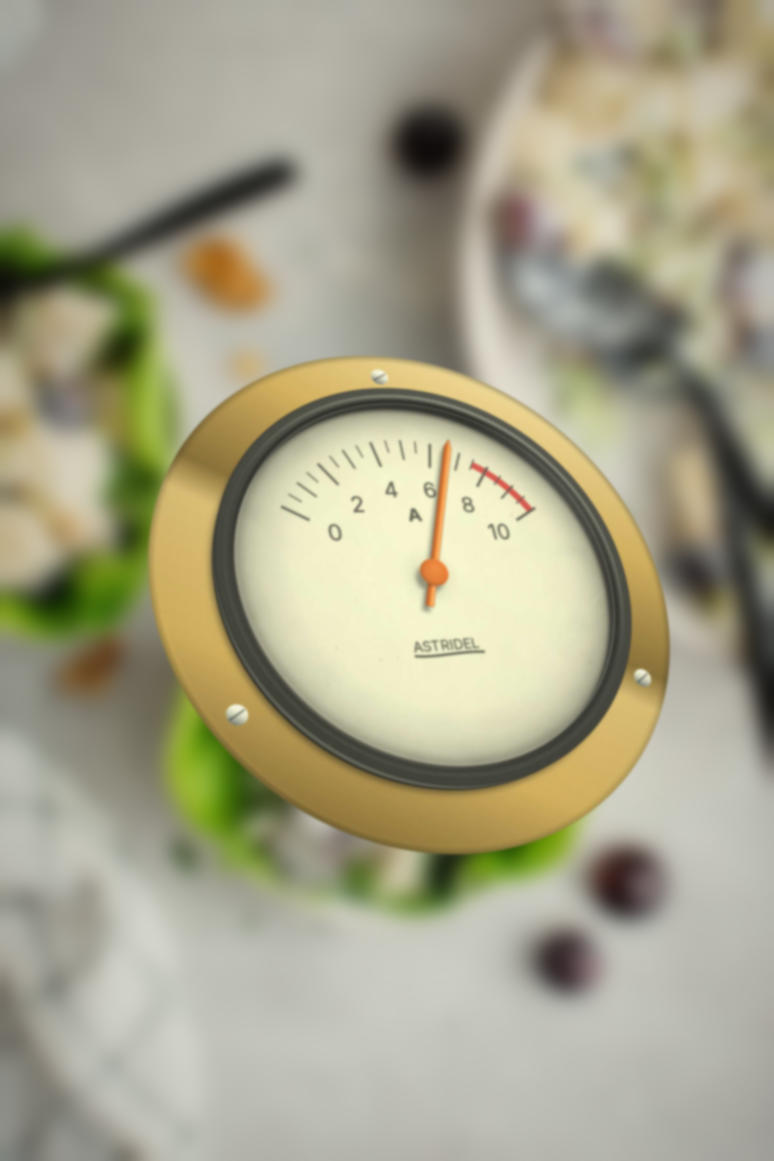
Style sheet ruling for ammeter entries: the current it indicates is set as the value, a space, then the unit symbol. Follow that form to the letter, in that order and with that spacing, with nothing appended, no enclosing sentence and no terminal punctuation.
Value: 6.5 A
